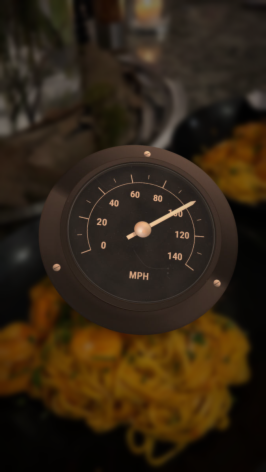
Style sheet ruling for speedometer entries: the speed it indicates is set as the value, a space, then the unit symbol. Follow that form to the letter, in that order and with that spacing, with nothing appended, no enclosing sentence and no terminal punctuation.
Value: 100 mph
